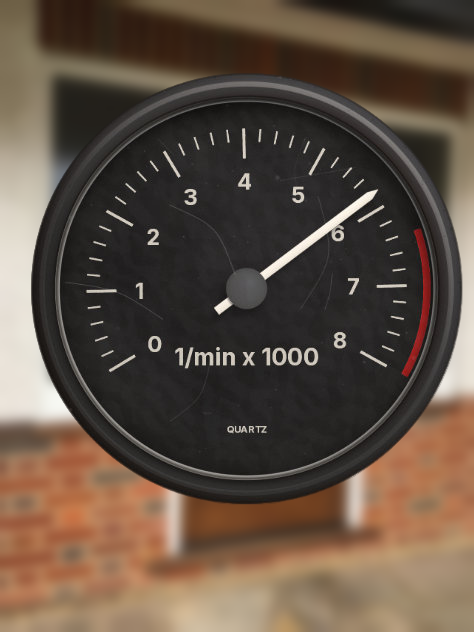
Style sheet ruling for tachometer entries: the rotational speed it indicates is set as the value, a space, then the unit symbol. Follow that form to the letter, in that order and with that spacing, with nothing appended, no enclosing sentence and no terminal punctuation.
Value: 5800 rpm
